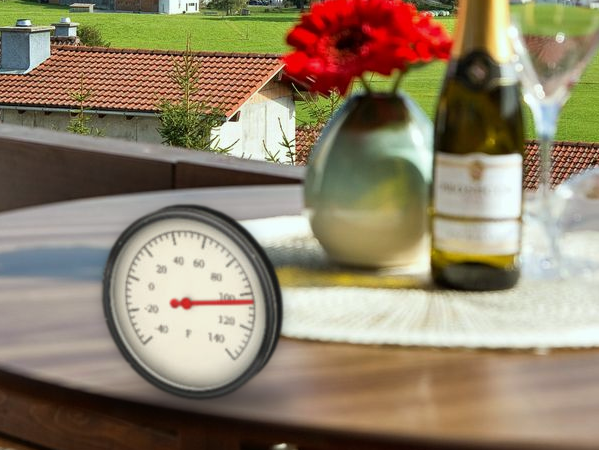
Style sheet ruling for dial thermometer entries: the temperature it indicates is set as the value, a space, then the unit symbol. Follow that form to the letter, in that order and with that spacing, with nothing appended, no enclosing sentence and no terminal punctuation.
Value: 104 °F
